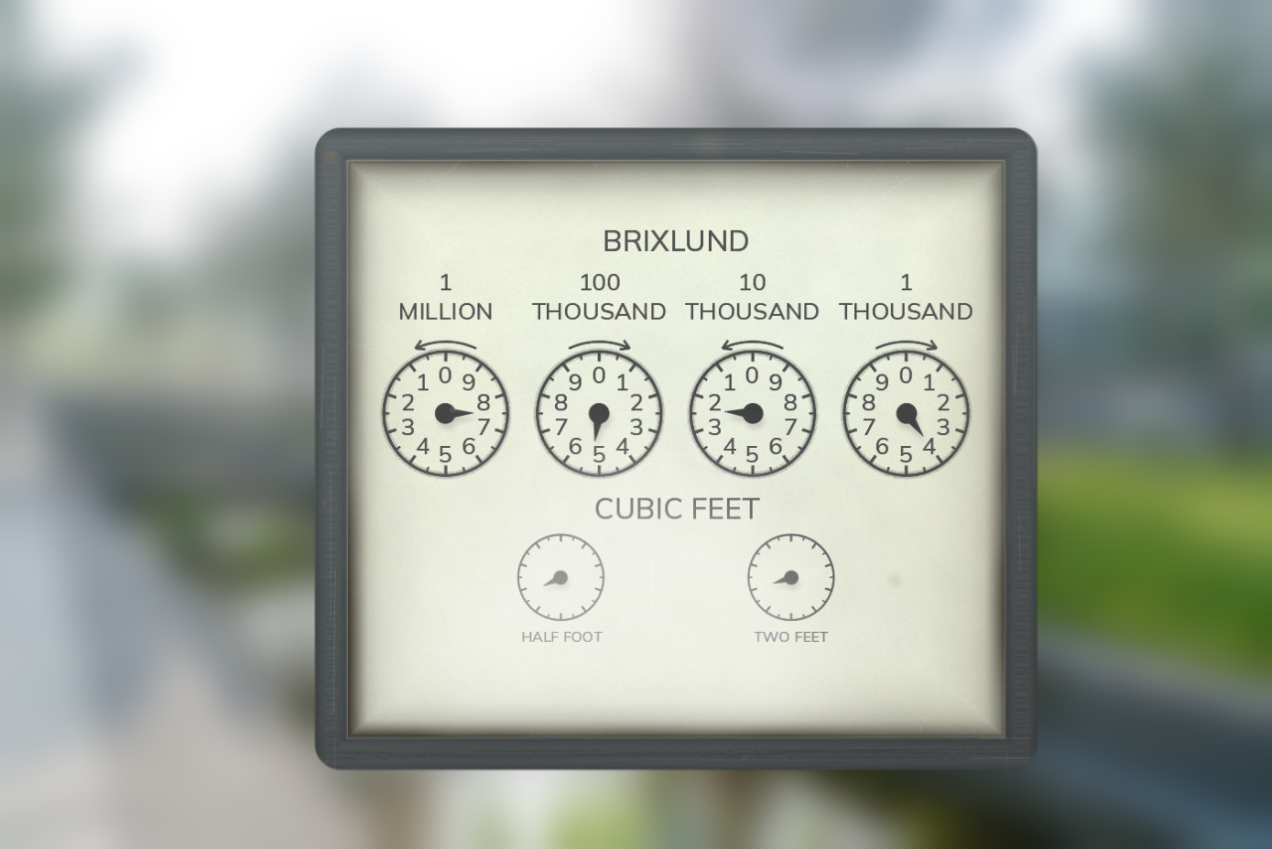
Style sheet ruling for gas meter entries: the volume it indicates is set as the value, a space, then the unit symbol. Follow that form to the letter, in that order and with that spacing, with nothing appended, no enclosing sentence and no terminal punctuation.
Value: 752400 ft³
